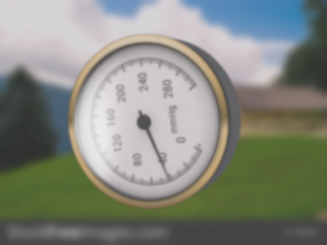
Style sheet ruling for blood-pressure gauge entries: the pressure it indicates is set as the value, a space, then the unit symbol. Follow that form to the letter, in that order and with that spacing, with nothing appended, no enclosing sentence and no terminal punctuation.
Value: 40 mmHg
